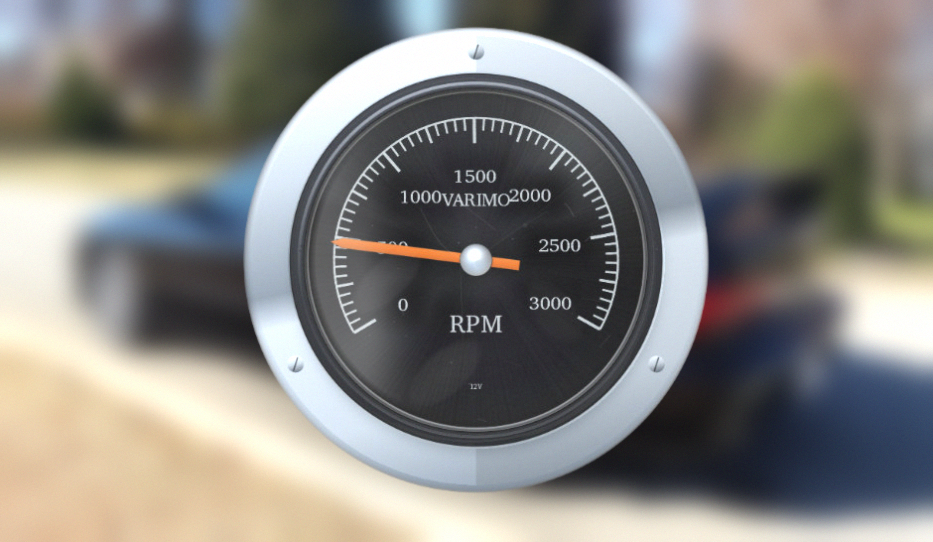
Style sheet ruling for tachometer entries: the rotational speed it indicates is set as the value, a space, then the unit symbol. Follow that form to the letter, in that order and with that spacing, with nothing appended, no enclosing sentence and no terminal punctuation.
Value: 475 rpm
